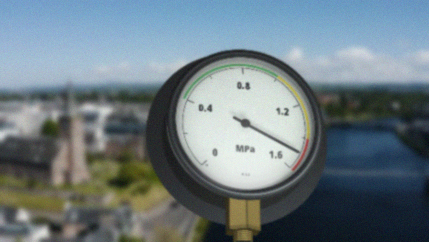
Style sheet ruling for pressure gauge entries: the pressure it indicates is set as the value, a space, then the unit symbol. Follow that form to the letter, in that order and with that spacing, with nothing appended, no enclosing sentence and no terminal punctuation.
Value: 1.5 MPa
